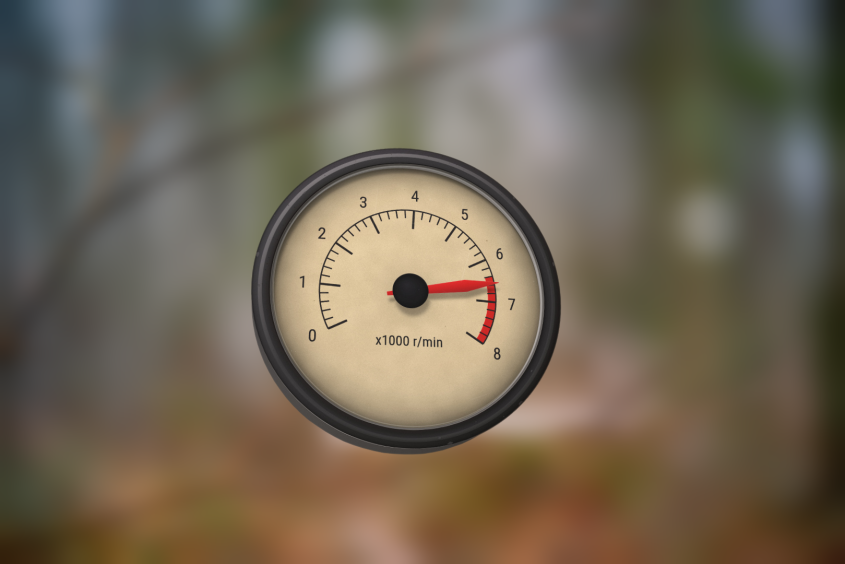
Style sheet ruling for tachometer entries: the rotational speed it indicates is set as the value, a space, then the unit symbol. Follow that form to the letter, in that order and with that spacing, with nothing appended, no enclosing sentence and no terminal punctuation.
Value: 6600 rpm
